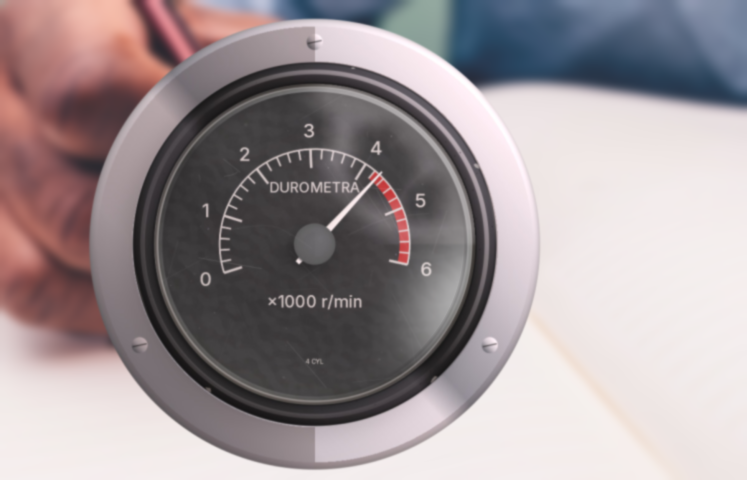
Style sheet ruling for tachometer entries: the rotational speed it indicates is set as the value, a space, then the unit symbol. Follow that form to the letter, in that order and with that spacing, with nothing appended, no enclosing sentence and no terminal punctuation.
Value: 4300 rpm
